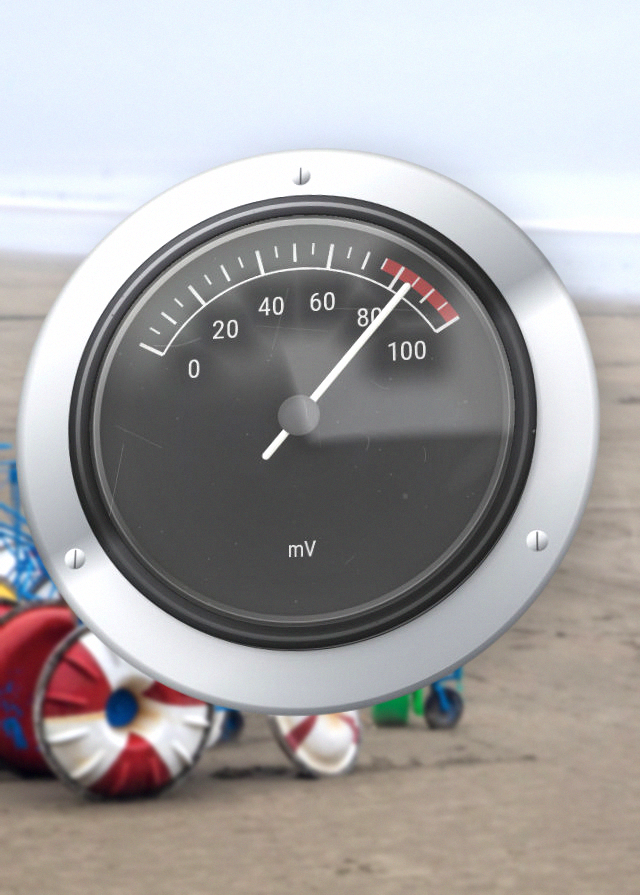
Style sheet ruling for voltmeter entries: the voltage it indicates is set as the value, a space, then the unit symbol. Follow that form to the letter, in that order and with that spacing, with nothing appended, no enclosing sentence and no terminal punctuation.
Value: 85 mV
